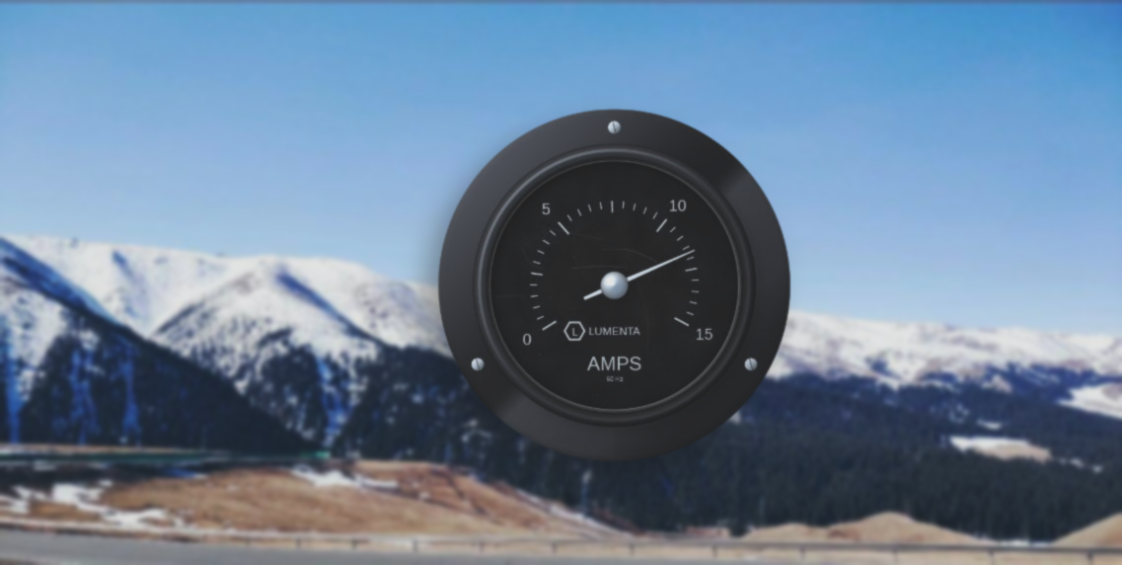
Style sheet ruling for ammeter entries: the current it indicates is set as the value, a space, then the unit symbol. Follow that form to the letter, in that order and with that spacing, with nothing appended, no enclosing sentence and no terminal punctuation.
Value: 11.75 A
